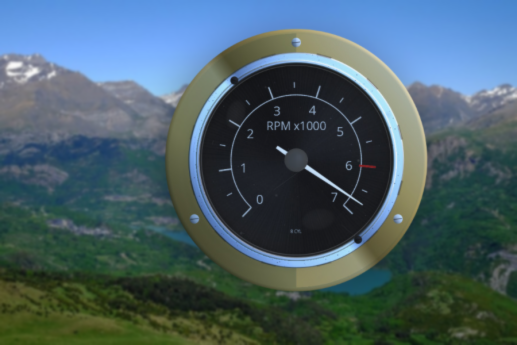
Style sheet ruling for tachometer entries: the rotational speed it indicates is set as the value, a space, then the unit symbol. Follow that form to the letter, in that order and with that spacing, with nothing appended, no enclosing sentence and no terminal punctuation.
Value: 6750 rpm
